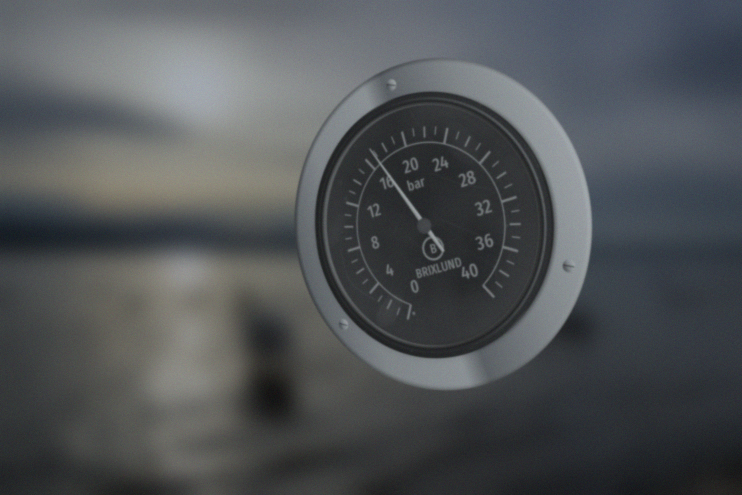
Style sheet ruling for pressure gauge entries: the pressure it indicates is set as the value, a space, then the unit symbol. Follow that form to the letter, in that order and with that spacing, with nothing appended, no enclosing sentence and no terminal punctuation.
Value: 17 bar
